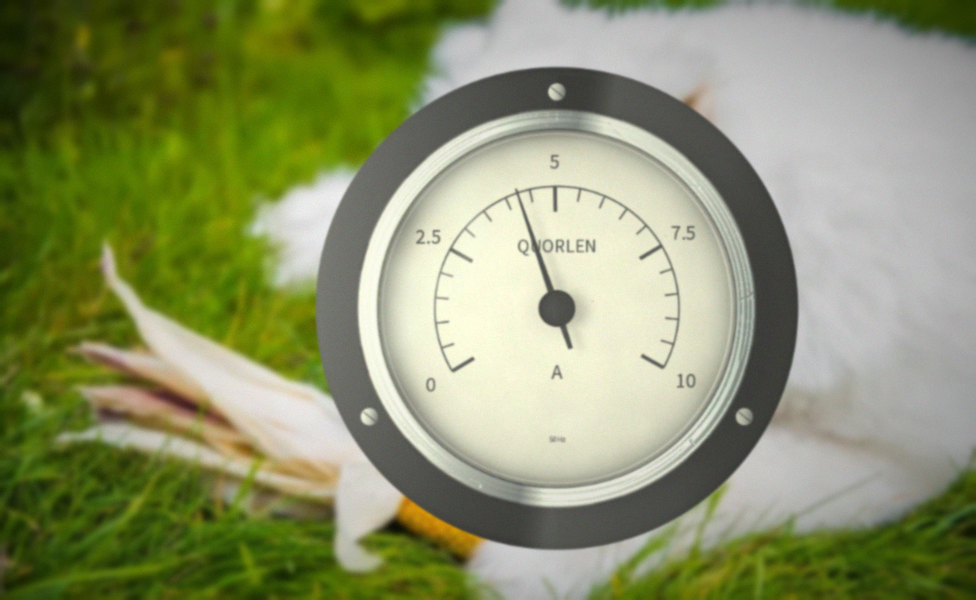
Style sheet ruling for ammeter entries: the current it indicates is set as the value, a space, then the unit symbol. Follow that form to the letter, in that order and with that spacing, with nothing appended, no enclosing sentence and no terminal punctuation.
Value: 4.25 A
